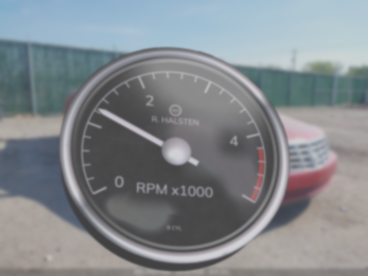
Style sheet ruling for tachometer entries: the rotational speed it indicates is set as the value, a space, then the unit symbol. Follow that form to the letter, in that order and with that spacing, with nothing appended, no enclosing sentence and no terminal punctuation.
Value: 1200 rpm
